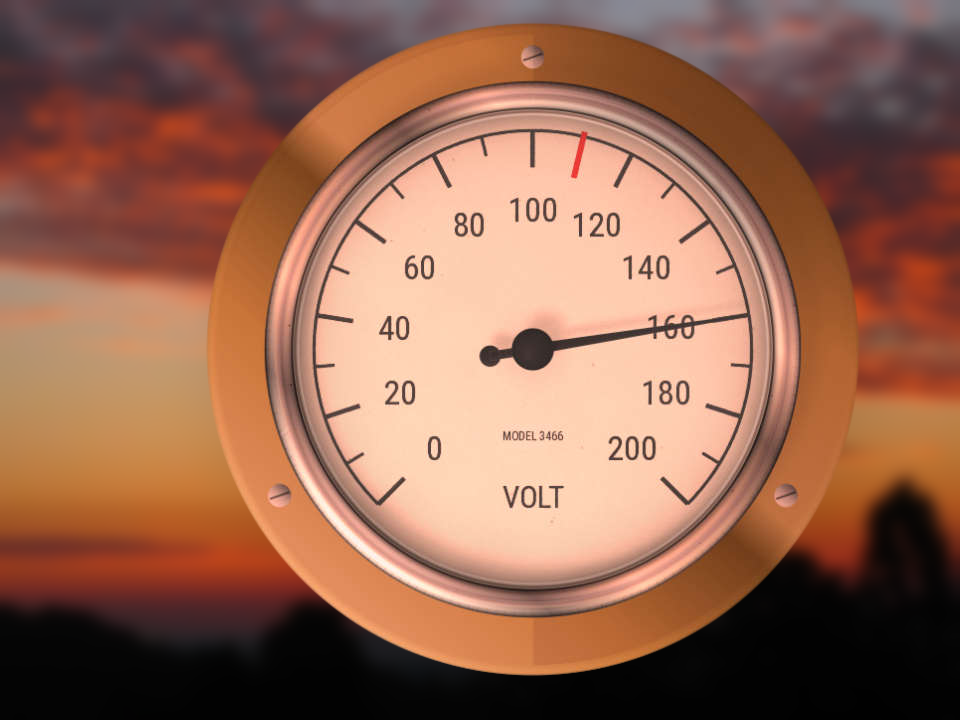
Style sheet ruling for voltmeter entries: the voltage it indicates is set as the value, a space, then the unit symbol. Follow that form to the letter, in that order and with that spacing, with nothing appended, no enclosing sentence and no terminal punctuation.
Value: 160 V
